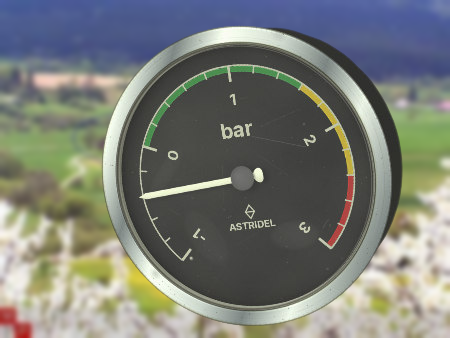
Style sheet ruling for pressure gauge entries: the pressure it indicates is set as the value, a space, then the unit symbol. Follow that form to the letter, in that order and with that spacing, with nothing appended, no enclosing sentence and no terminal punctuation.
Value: -0.4 bar
